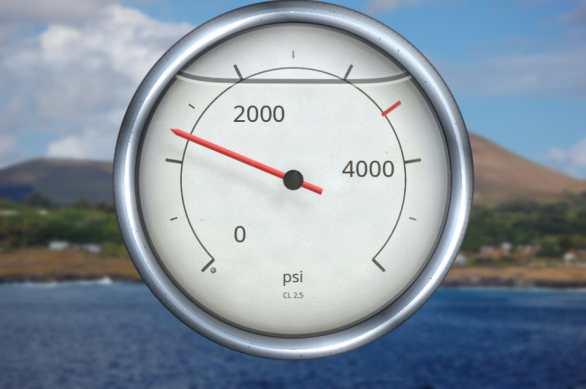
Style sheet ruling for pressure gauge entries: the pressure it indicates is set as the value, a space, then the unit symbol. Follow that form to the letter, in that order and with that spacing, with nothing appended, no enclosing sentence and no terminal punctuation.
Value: 1250 psi
